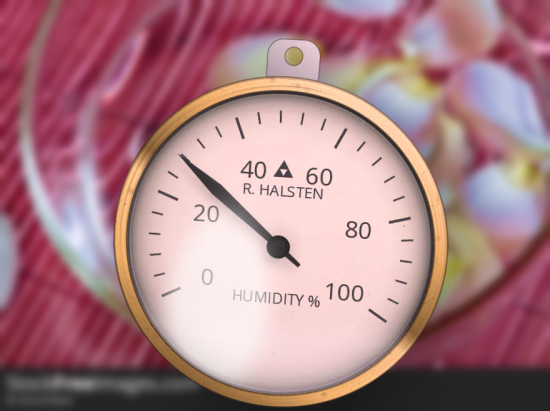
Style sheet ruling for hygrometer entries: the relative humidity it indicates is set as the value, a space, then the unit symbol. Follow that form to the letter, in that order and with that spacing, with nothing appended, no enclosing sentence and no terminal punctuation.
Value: 28 %
